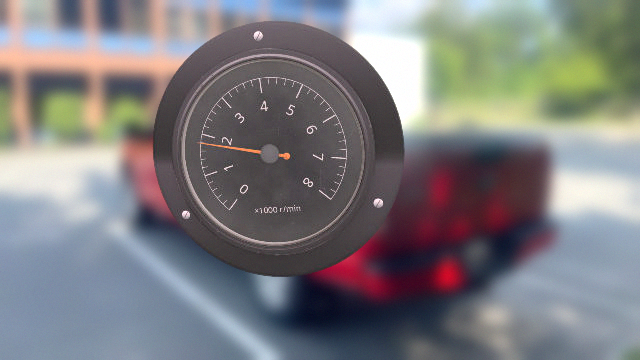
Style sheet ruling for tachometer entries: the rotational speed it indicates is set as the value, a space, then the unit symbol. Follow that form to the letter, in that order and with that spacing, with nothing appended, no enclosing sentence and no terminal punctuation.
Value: 1800 rpm
